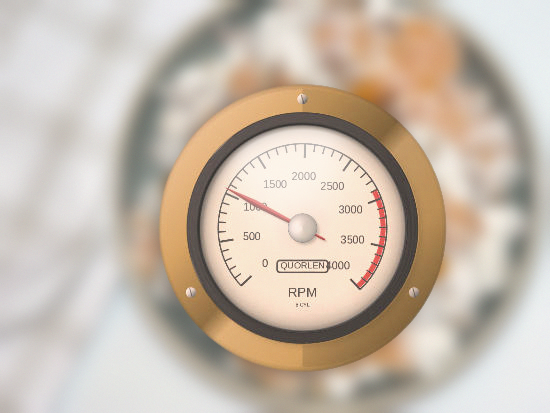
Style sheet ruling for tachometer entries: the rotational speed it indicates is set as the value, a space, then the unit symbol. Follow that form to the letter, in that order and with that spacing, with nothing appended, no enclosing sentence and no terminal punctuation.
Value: 1050 rpm
